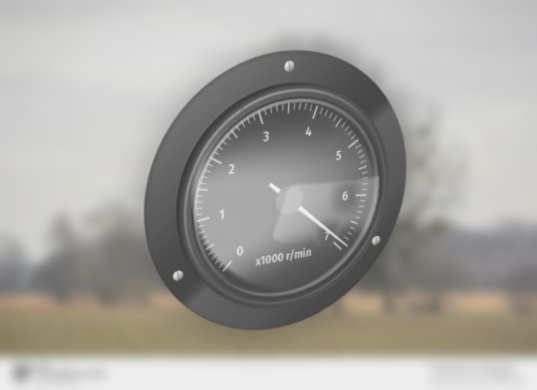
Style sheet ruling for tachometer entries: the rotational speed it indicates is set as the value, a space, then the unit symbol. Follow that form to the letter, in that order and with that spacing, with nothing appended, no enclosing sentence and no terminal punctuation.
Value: 6900 rpm
